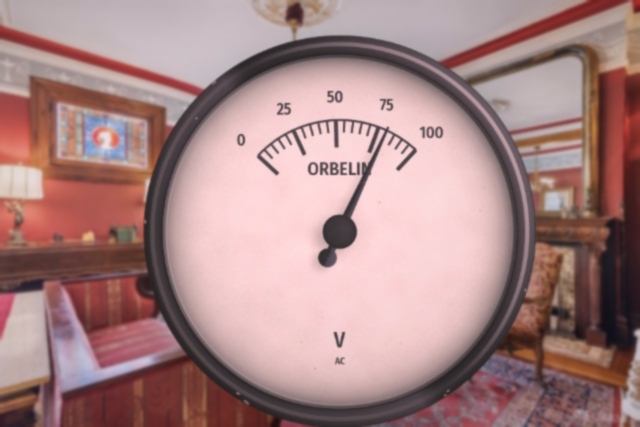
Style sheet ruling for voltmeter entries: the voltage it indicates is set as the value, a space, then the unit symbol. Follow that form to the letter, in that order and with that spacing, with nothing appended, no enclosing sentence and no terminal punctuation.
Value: 80 V
